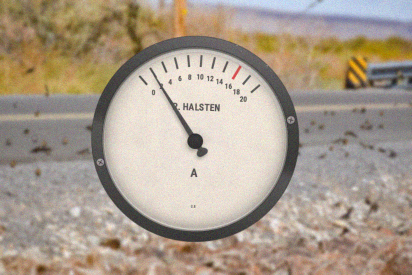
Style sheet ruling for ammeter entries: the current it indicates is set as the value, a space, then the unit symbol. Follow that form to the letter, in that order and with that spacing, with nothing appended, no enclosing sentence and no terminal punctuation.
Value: 2 A
